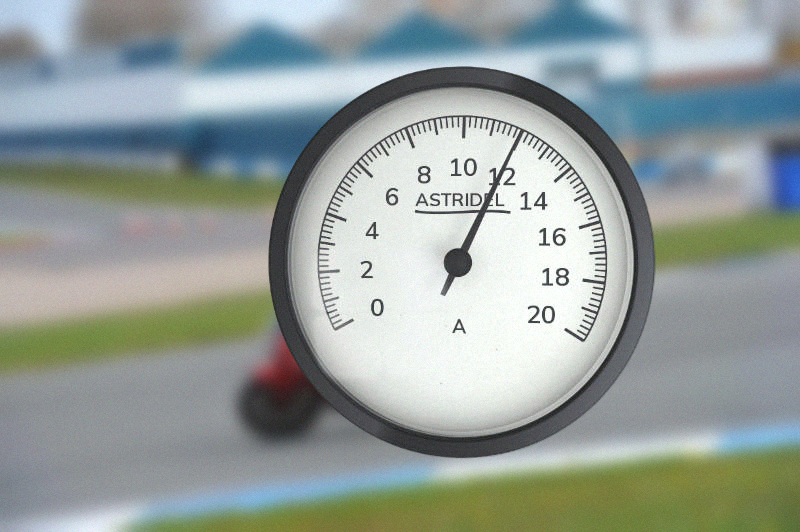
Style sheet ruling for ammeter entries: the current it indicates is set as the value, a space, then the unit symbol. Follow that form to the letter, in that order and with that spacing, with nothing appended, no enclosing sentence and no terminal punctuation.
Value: 12 A
